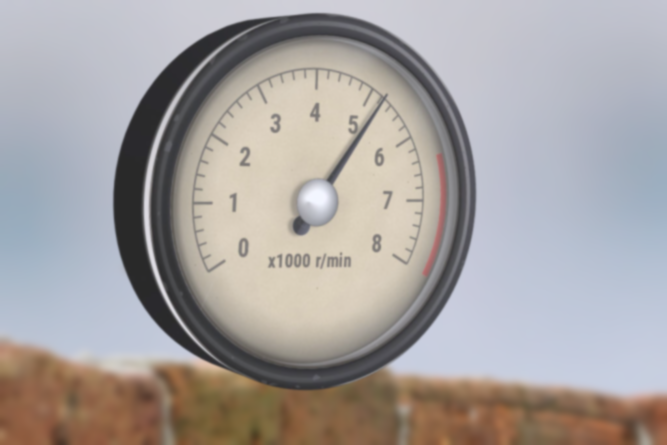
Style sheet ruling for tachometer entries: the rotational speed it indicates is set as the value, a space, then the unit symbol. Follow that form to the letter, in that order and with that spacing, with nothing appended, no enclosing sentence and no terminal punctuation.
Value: 5200 rpm
